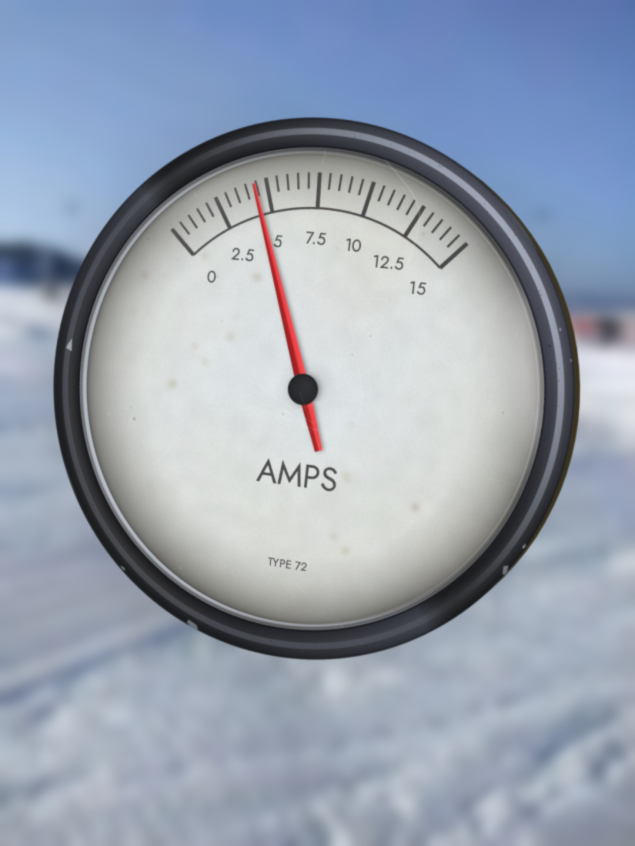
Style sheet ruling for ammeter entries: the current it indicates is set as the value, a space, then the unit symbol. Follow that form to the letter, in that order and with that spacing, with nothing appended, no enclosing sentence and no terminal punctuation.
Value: 4.5 A
